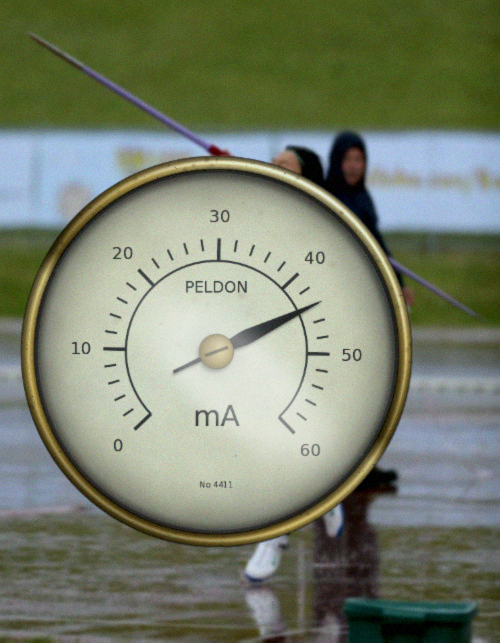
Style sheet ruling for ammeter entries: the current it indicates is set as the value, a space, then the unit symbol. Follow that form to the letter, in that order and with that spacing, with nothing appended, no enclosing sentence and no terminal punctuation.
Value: 44 mA
